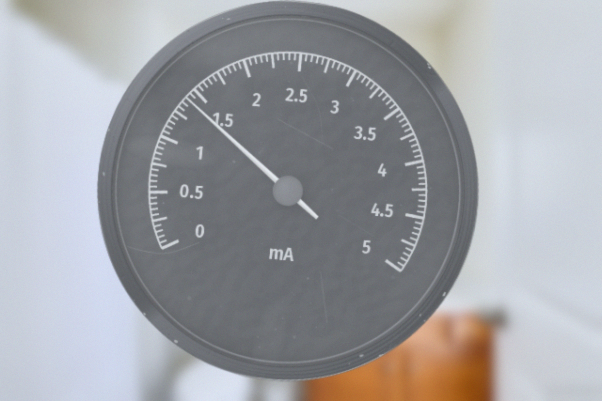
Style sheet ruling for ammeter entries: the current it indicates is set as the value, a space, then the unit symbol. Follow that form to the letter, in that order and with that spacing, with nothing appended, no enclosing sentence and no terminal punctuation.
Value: 1.4 mA
